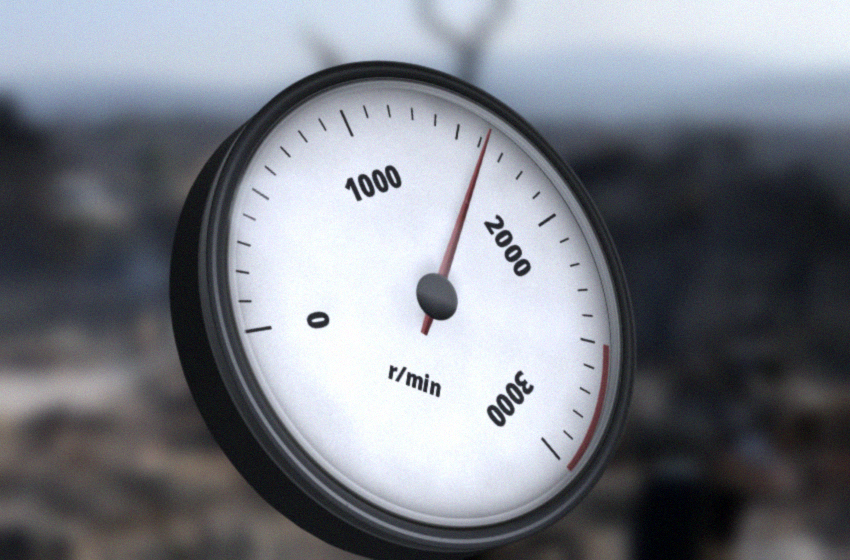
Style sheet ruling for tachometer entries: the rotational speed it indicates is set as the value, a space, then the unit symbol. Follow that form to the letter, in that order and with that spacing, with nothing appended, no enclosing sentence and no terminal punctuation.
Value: 1600 rpm
